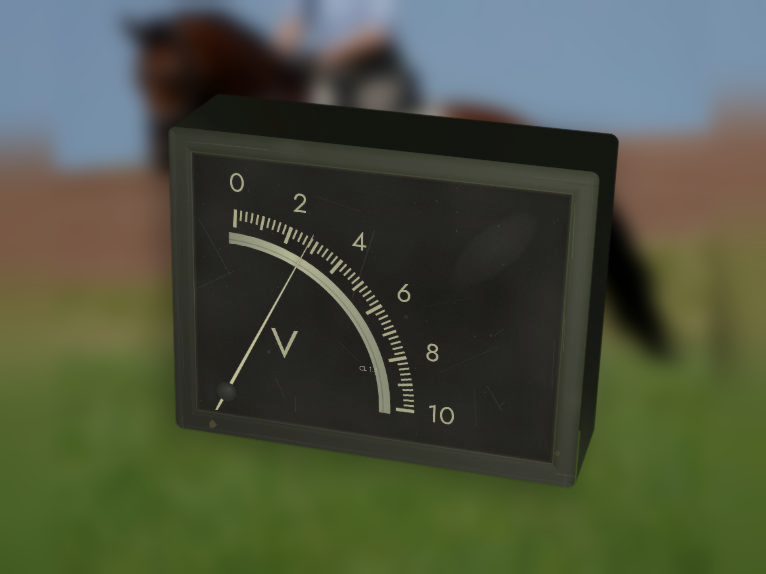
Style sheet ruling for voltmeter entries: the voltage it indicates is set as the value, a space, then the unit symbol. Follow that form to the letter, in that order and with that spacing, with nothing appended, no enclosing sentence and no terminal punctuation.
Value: 2.8 V
